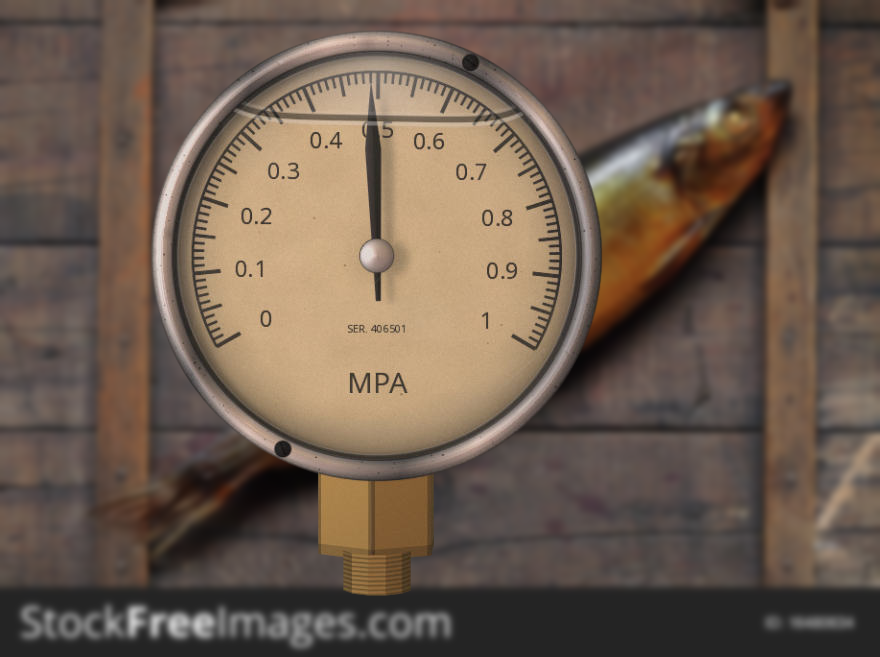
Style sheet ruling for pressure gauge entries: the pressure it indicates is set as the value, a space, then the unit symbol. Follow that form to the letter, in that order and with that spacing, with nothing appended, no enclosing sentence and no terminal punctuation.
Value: 0.49 MPa
